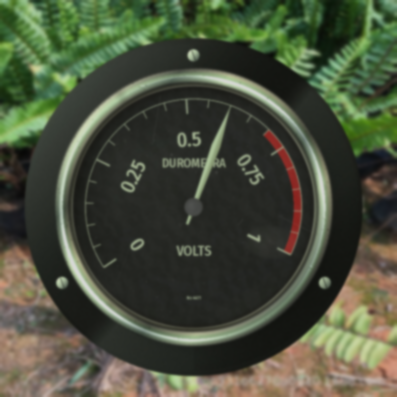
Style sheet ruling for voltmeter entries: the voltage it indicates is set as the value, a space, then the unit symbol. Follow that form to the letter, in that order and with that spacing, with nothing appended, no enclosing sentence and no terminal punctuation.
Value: 0.6 V
